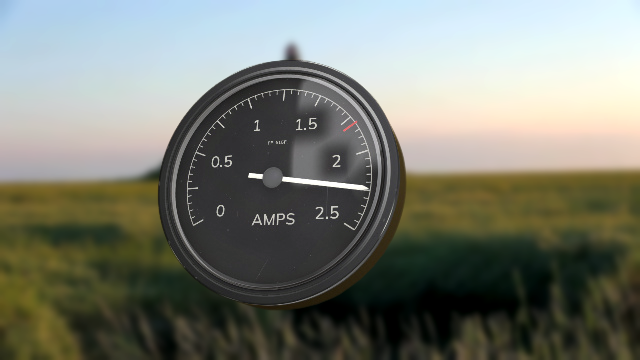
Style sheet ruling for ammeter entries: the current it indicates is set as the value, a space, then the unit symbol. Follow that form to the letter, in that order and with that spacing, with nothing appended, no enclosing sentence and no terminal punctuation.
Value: 2.25 A
